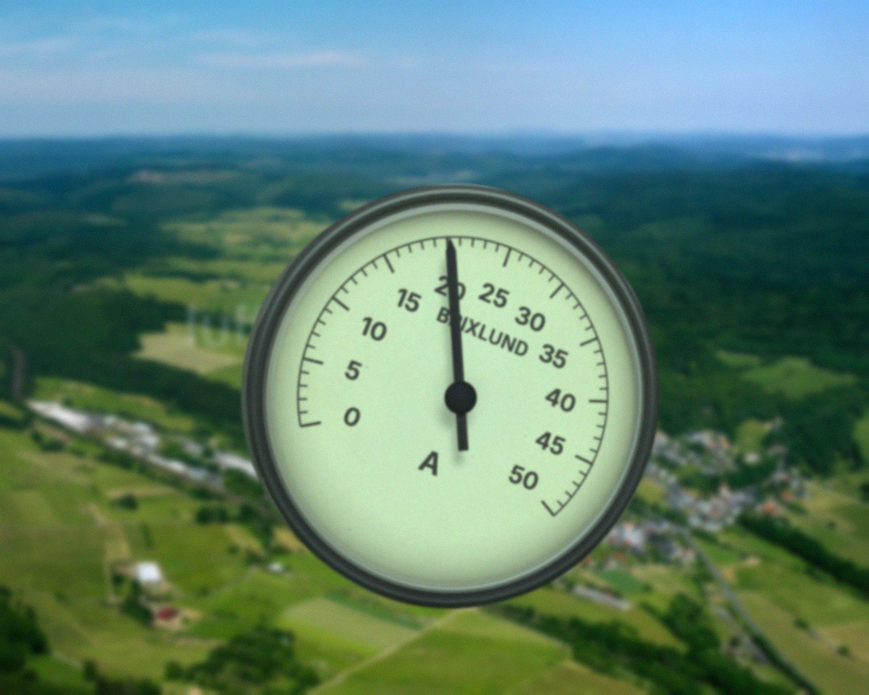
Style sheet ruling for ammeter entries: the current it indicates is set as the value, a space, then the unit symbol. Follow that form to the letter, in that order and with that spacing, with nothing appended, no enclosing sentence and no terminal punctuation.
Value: 20 A
